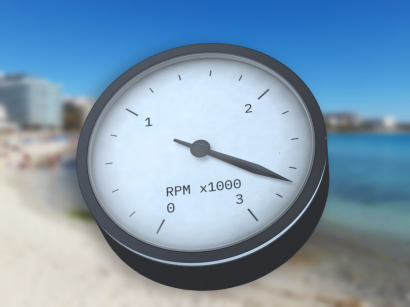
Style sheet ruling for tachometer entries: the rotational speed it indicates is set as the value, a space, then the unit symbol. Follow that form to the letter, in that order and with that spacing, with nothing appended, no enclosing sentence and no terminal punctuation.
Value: 2700 rpm
